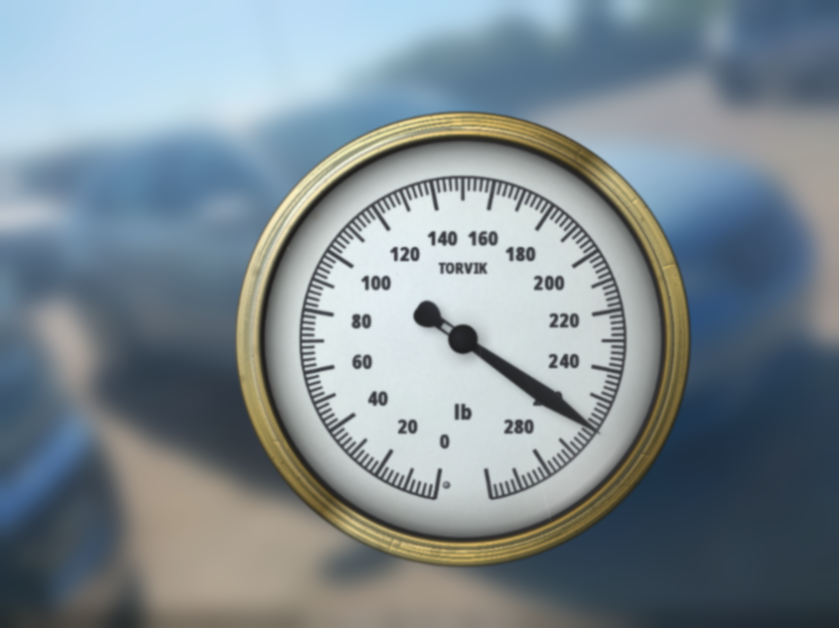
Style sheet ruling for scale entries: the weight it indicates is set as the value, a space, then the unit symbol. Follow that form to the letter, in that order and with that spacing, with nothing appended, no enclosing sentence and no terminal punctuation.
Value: 260 lb
